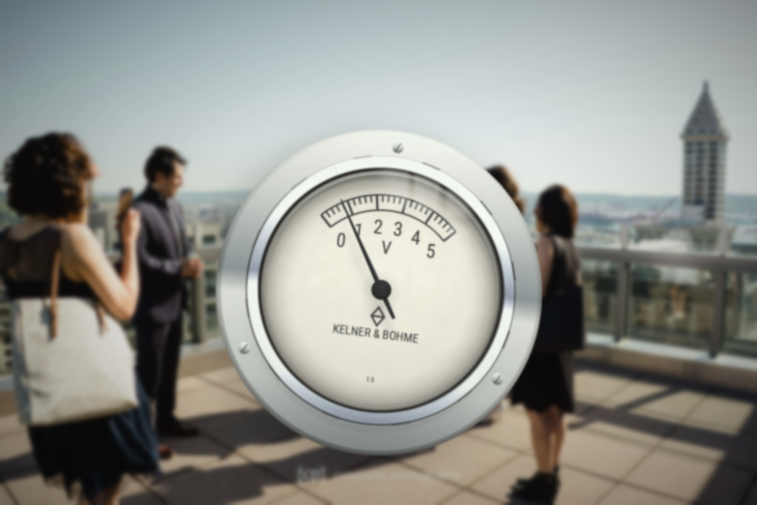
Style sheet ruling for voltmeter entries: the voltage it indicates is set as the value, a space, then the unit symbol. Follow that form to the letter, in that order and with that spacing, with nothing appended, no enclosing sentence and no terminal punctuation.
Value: 0.8 V
